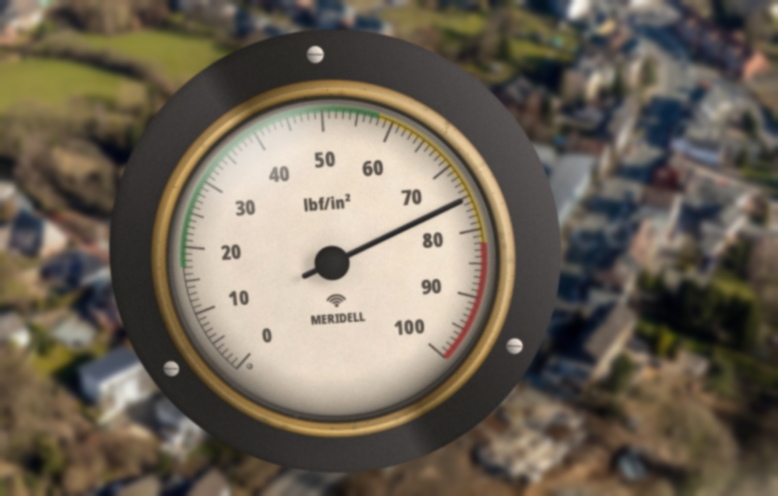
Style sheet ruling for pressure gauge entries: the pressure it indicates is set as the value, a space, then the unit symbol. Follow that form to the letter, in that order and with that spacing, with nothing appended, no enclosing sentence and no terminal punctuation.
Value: 75 psi
